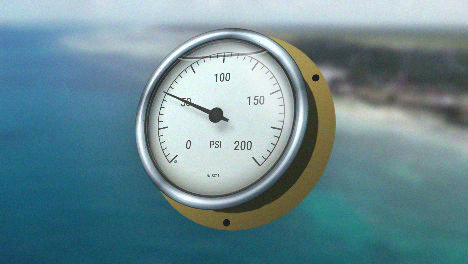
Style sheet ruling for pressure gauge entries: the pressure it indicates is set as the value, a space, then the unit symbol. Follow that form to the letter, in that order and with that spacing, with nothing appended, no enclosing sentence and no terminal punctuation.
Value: 50 psi
